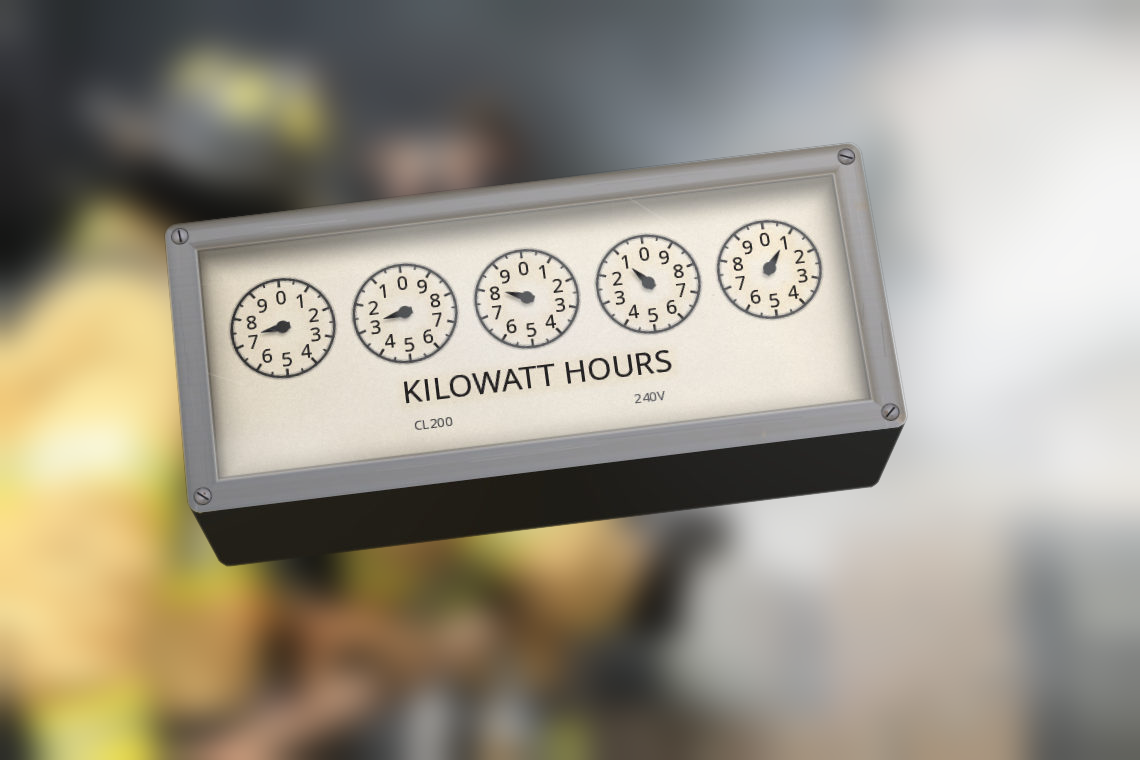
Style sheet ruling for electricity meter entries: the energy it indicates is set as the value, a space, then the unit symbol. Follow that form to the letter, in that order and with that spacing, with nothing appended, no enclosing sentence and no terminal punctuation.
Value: 72811 kWh
